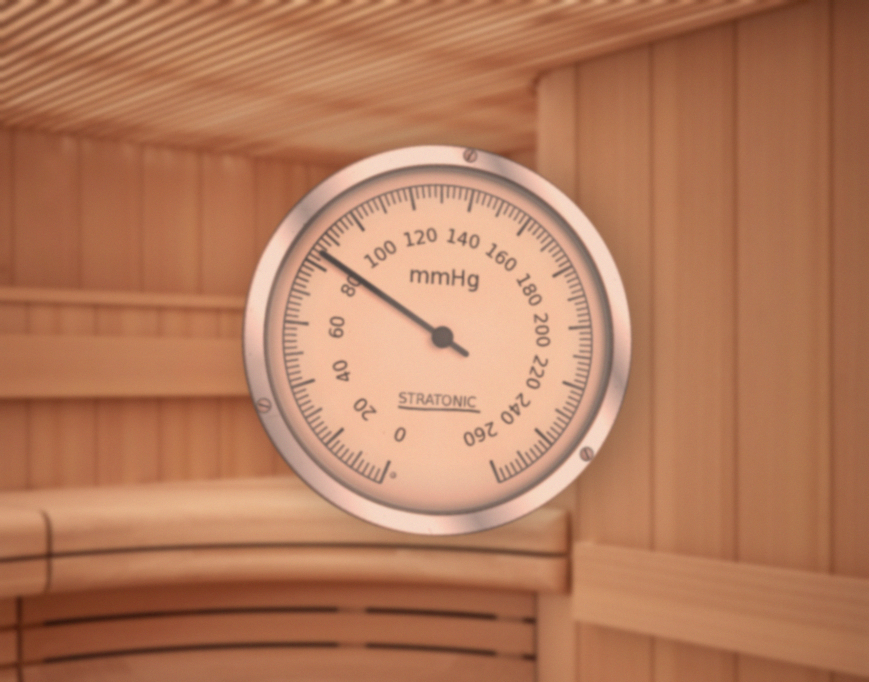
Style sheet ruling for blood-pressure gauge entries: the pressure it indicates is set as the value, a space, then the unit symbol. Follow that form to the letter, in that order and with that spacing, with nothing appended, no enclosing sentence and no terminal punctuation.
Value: 84 mmHg
